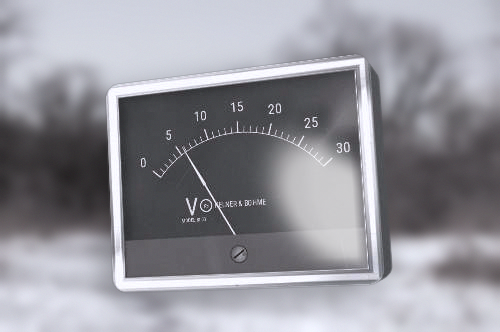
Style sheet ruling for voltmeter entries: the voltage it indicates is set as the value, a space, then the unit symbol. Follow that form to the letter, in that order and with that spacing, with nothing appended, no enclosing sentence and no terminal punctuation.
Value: 6 V
